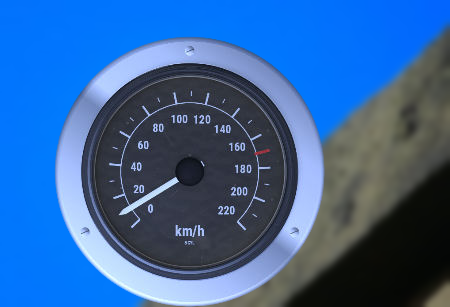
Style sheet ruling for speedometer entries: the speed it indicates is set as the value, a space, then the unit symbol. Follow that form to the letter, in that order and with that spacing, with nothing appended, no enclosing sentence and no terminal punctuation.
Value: 10 km/h
